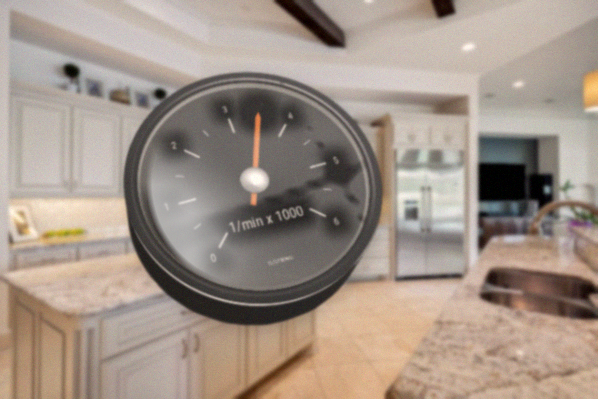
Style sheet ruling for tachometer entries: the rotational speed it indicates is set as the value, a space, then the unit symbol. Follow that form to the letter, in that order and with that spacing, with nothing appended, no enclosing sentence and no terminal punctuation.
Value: 3500 rpm
